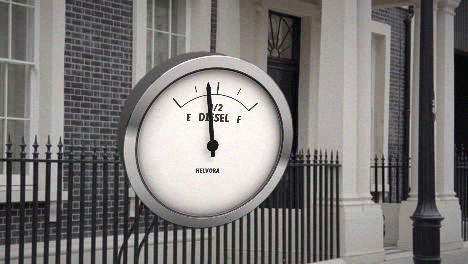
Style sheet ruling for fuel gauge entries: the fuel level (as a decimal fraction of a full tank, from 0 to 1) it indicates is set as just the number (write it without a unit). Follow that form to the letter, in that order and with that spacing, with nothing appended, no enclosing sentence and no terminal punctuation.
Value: 0.375
